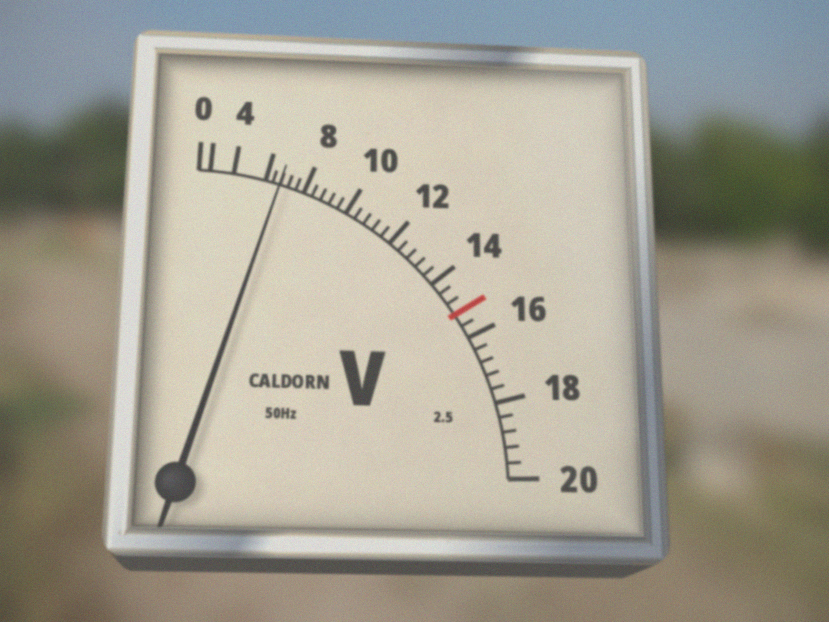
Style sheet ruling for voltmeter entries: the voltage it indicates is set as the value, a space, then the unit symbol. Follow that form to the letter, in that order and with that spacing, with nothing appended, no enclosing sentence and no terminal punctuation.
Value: 6.8 V
